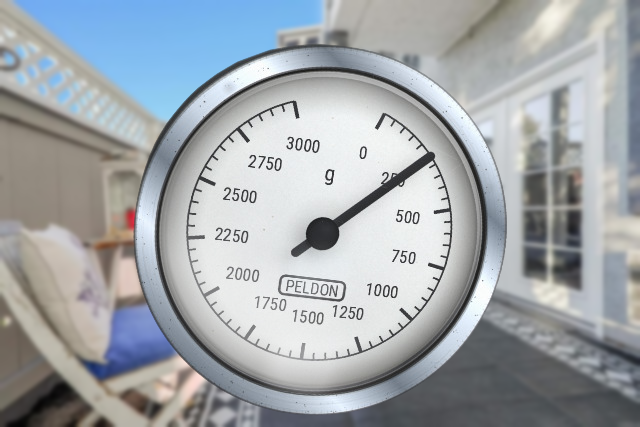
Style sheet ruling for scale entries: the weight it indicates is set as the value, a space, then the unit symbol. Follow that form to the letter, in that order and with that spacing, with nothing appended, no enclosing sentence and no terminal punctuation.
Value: 250 g
